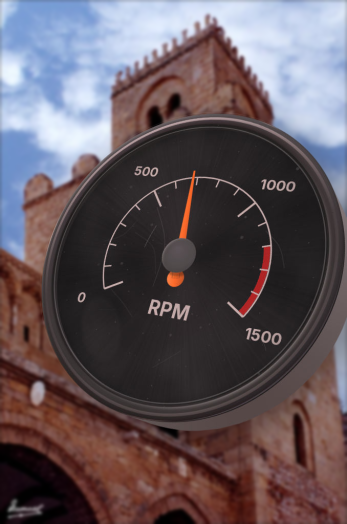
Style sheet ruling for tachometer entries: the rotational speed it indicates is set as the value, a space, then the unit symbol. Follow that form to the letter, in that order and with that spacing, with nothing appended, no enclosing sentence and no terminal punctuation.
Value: 700 rpm
